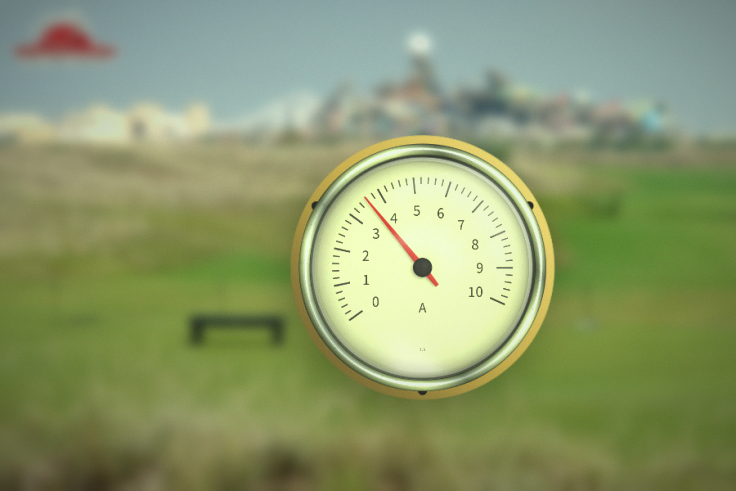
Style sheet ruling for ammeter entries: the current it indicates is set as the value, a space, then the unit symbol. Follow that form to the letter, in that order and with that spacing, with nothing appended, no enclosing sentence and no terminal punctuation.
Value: 3.6 A
